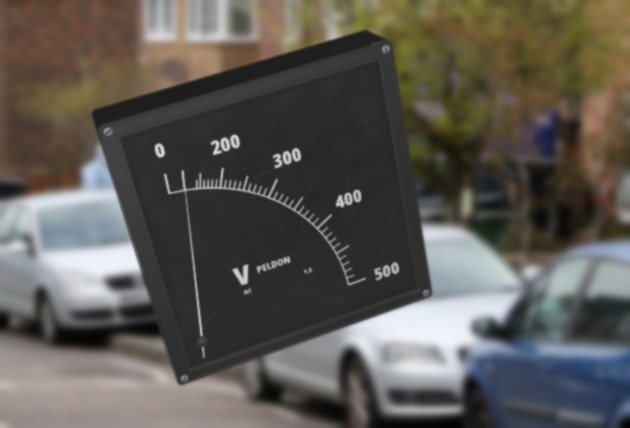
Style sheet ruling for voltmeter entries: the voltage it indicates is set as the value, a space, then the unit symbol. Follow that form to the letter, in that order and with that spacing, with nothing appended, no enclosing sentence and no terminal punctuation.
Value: 100 V
